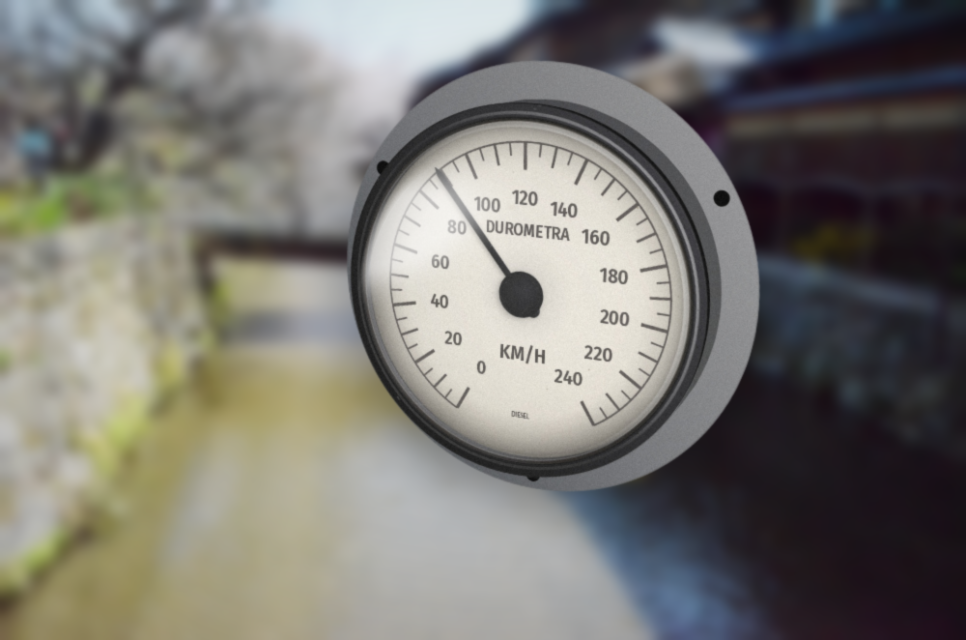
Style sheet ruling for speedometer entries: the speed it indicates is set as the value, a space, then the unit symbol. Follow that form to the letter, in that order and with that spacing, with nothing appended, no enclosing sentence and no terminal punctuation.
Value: 90 km/h
